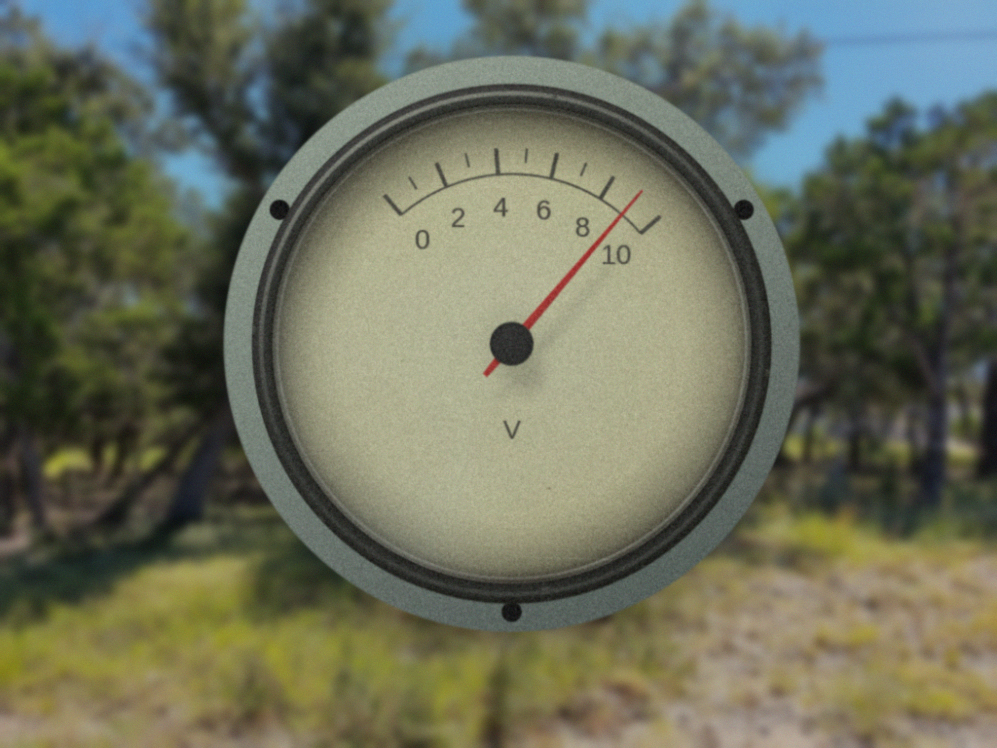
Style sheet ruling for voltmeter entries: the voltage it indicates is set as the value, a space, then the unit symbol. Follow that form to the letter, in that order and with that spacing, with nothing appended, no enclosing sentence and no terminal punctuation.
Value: 9 V
